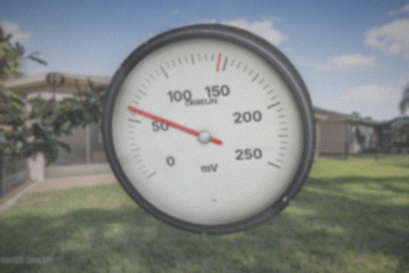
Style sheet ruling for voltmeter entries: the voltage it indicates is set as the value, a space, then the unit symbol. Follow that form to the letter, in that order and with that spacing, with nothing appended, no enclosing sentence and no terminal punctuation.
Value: 60 mV
